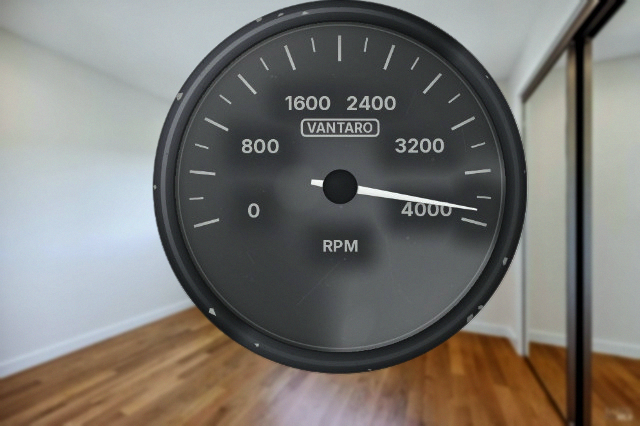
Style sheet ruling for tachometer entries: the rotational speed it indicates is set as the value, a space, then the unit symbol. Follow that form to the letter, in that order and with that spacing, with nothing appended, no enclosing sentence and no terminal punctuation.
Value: 3900 rpm
